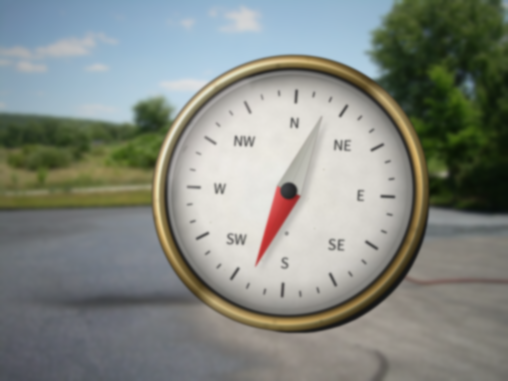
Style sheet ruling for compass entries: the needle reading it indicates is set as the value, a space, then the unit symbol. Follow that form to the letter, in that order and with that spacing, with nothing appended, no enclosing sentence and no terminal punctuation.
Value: 200 °
